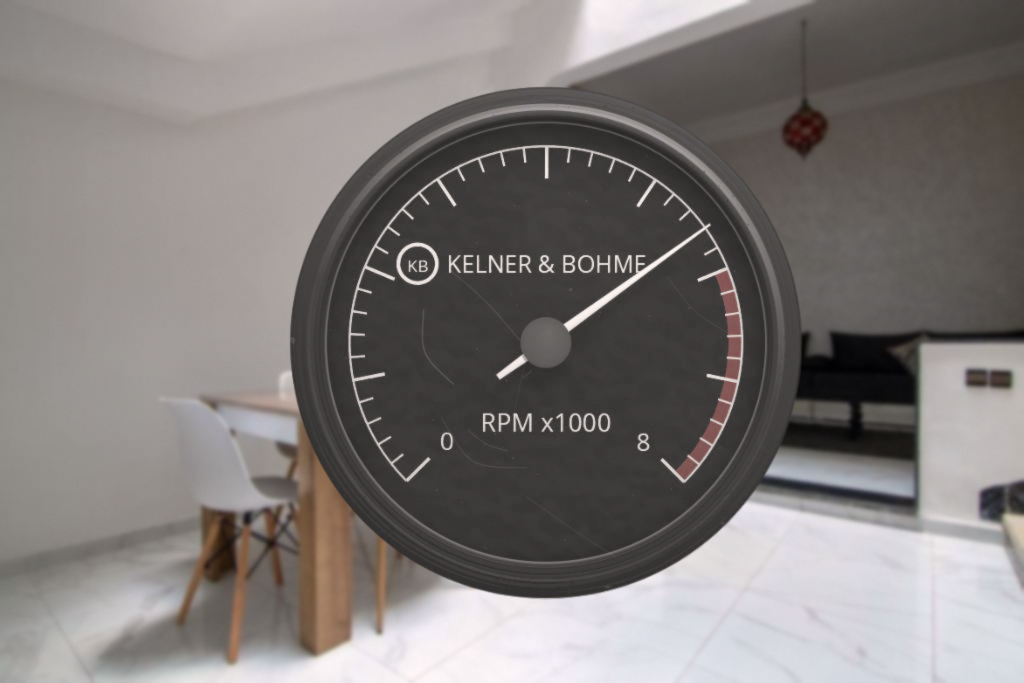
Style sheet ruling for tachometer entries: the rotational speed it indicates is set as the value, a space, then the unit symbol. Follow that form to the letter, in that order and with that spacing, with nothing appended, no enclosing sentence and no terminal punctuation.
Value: 5600 rpm
